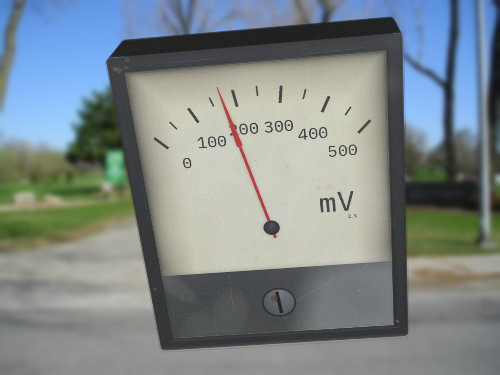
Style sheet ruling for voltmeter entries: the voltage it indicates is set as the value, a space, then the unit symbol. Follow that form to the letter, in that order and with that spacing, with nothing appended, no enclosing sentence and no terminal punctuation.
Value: 175 mV
